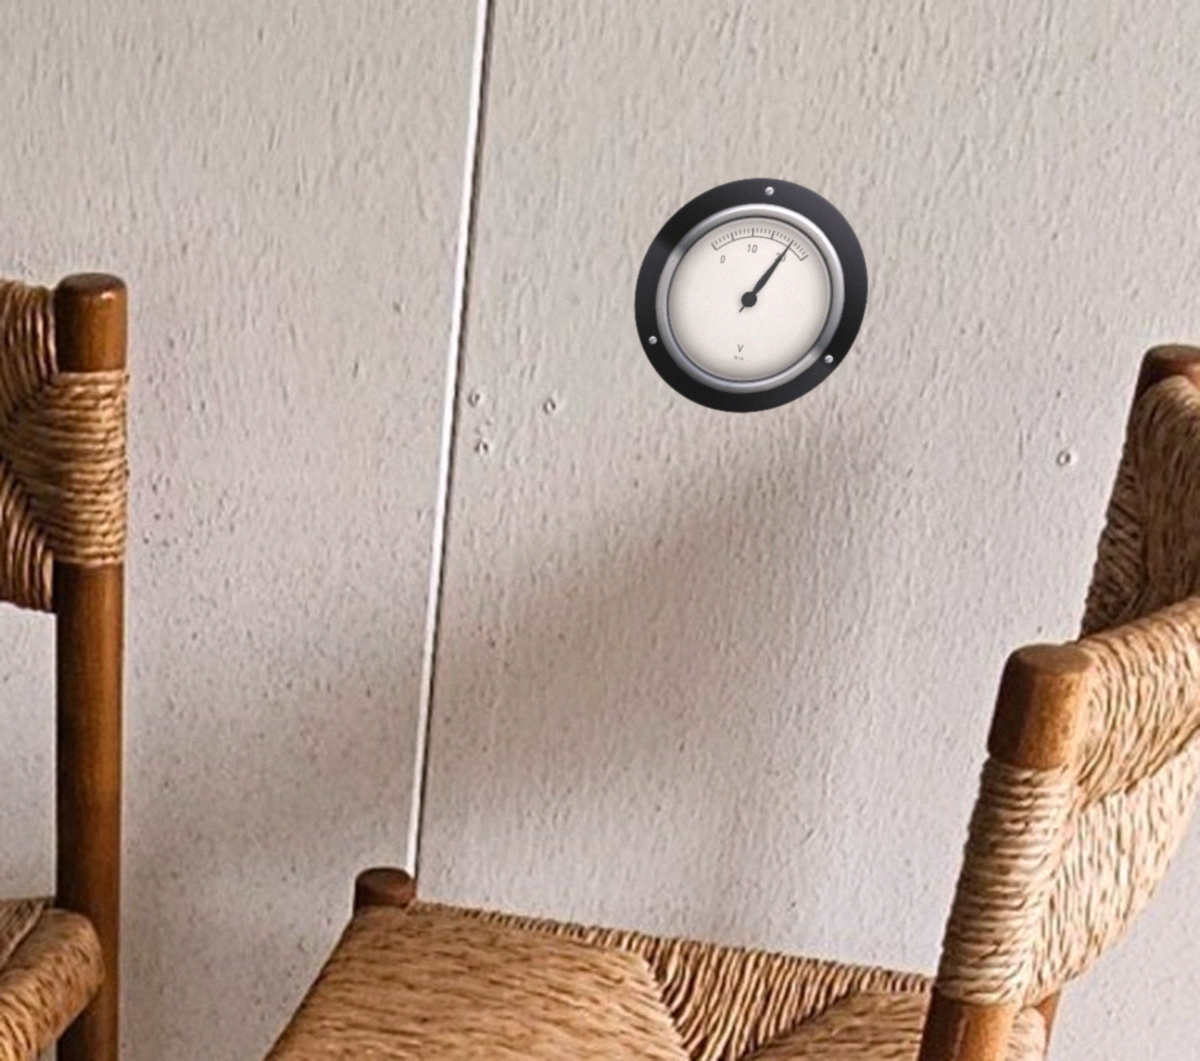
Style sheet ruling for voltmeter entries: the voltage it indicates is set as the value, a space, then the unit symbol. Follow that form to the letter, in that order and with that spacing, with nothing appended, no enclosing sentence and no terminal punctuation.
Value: 20 V
